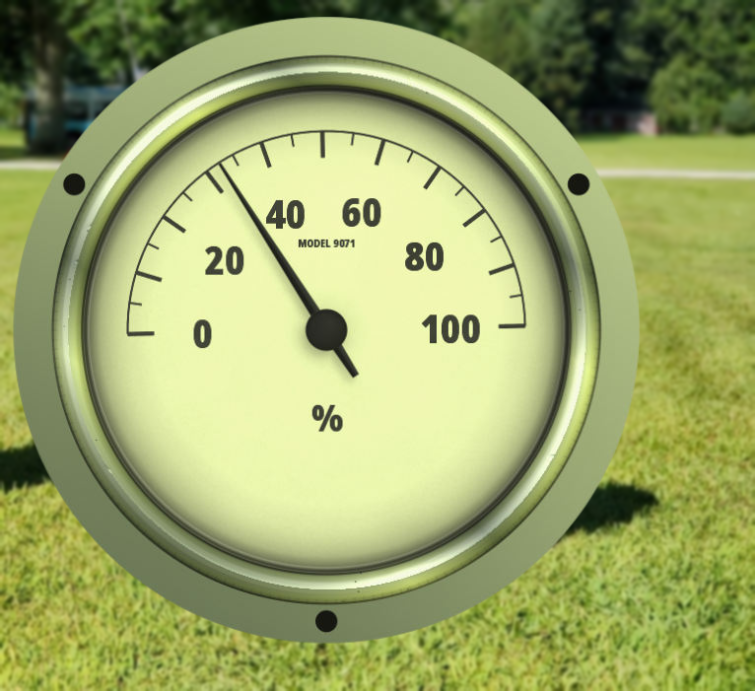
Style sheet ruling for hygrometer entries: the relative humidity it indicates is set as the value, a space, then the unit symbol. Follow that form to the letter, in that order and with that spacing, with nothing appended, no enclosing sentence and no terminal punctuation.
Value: 32.5 %
